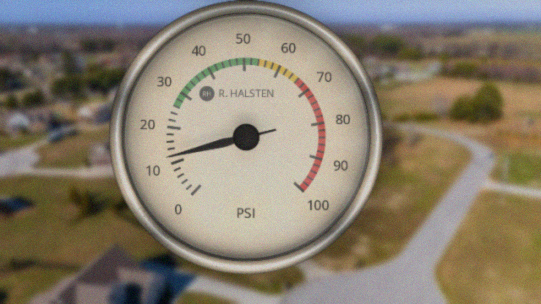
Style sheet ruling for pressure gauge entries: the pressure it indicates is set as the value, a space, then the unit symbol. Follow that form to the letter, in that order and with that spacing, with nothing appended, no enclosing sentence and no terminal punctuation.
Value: 12 psi
